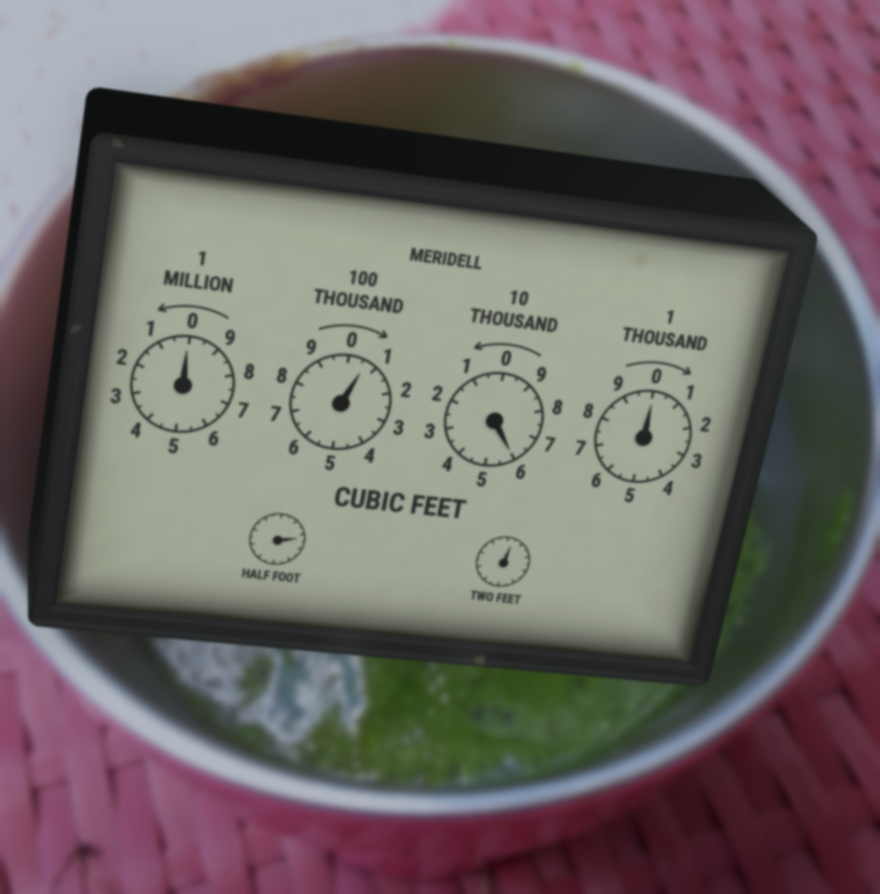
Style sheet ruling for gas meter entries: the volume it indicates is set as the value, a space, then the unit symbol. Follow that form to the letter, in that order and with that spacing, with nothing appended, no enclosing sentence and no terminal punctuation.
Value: 6000 ft³
